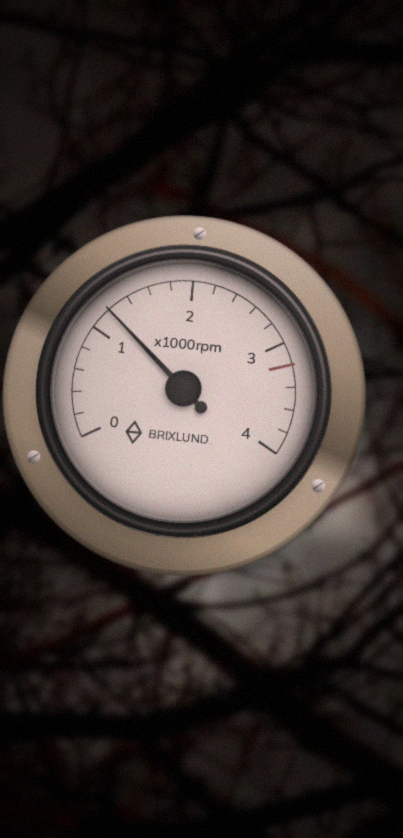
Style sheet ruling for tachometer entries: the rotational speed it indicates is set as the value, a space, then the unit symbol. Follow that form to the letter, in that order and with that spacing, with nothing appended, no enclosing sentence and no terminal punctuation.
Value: 1200 rpm
